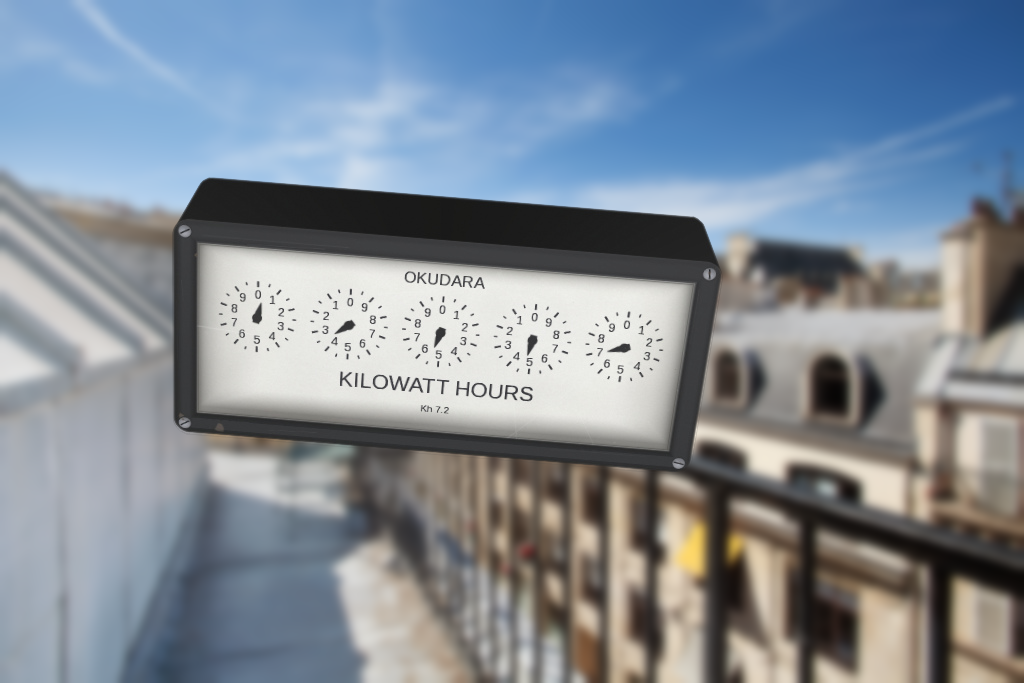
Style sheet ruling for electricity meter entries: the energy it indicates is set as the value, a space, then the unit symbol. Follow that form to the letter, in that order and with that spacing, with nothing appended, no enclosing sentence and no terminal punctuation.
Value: 3547 kWh
